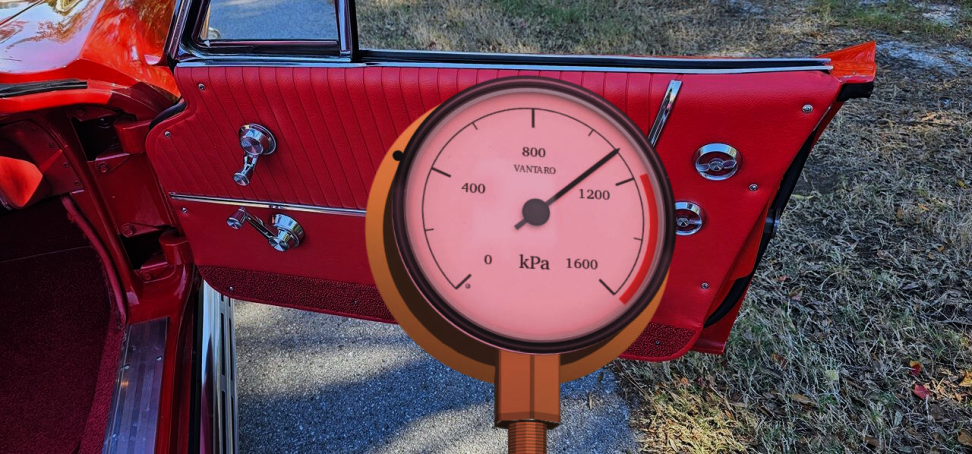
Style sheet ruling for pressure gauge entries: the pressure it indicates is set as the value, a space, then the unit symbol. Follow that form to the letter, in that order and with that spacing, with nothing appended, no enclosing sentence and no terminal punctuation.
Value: 1100 kPa
